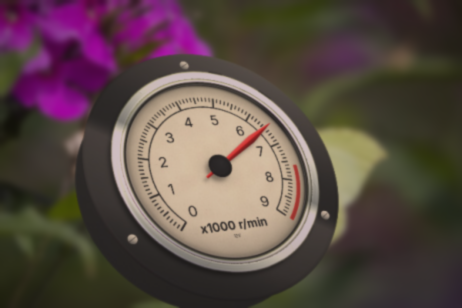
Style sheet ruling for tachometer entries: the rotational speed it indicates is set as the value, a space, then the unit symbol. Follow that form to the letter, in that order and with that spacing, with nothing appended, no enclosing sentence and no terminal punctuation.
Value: 6500 rpm
